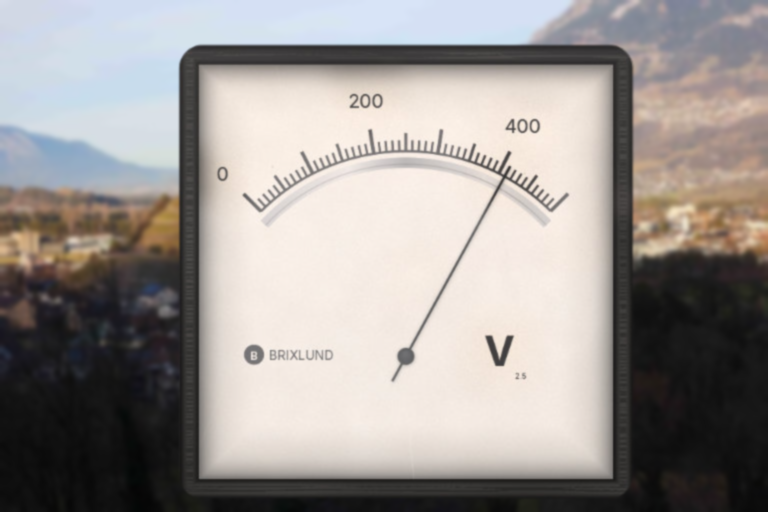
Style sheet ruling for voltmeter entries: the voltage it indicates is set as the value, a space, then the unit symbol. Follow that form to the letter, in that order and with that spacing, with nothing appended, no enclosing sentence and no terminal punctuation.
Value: 410 V
